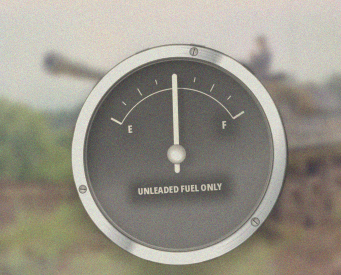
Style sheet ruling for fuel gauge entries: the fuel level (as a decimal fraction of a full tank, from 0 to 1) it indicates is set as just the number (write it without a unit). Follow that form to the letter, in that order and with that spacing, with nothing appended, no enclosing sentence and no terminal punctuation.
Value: 0.5
